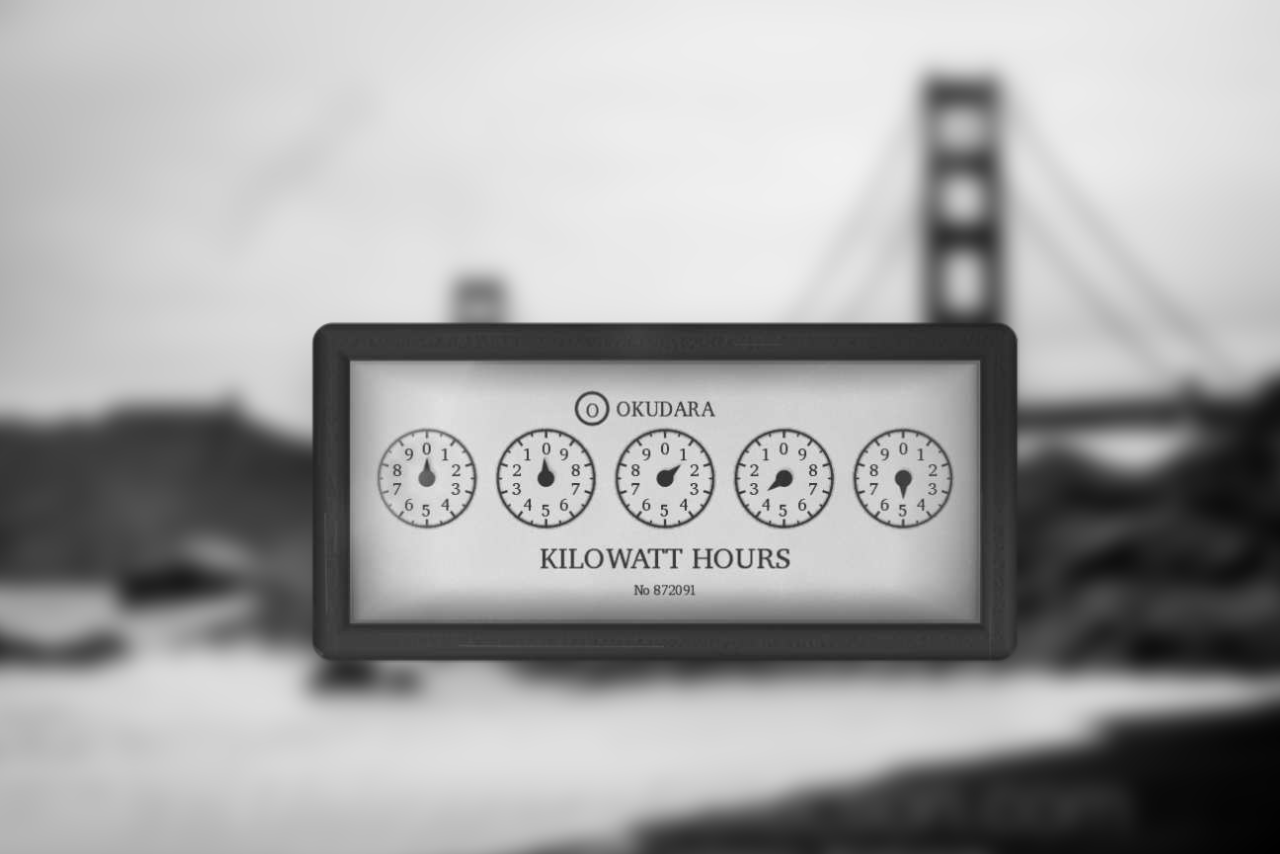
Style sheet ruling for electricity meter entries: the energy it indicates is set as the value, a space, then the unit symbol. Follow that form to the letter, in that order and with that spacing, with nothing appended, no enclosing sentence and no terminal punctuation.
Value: 135 kWh
